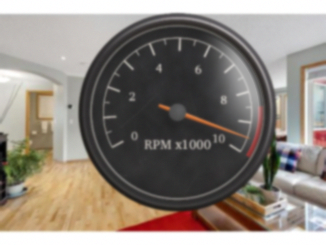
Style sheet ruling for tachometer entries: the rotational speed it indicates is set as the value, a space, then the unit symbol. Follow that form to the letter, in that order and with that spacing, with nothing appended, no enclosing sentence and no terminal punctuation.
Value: 9500 rpm
